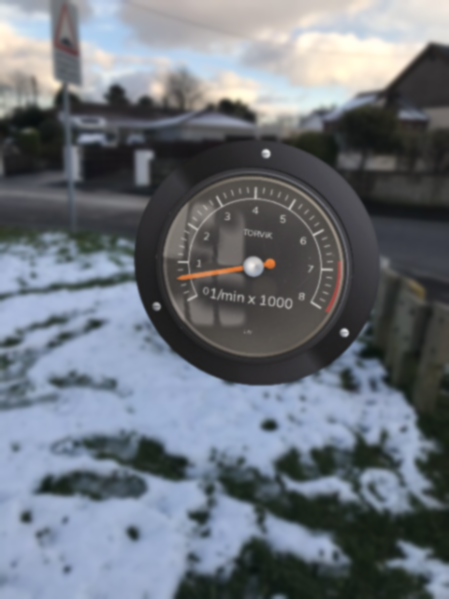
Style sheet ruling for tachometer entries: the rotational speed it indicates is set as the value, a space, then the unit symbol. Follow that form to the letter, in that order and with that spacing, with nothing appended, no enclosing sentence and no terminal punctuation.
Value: 600 rpm
